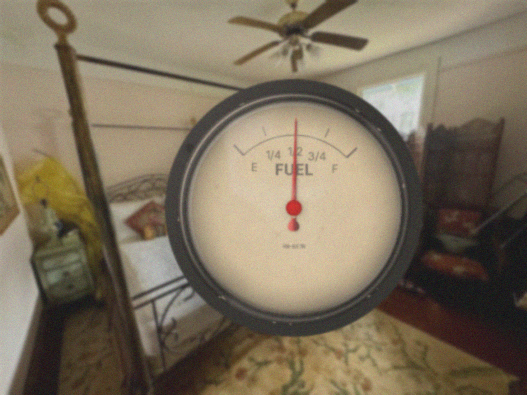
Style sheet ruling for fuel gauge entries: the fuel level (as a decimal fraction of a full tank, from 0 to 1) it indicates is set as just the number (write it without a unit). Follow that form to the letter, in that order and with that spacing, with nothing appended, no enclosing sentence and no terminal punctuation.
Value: 0.5
